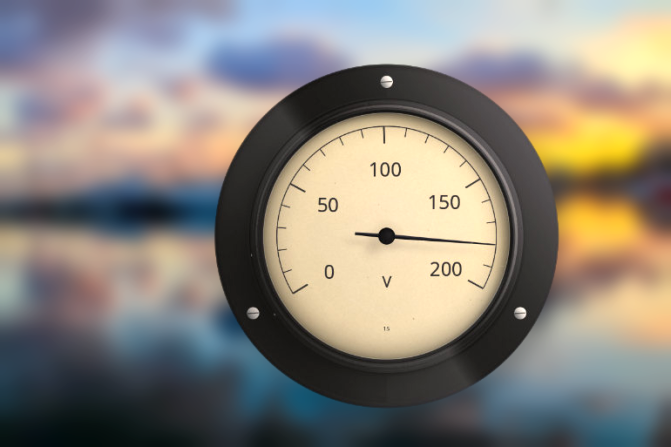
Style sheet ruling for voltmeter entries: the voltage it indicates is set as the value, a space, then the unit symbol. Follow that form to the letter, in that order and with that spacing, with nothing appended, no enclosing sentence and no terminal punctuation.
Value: 180 V
